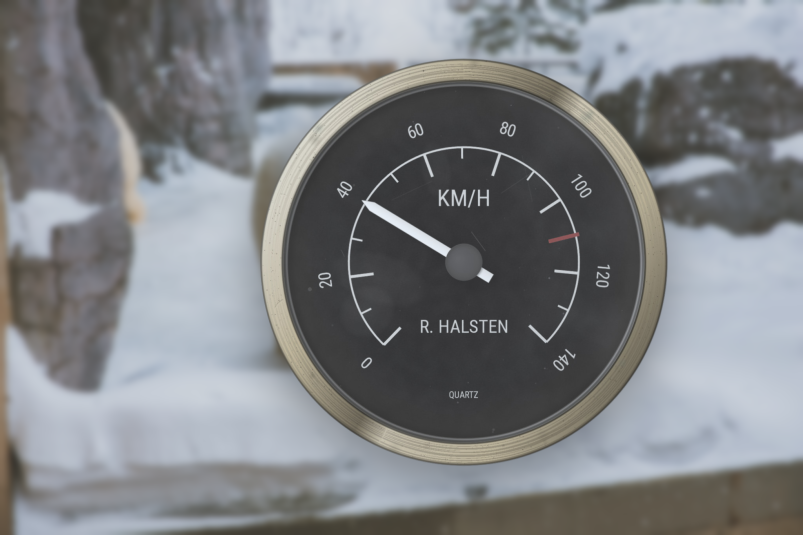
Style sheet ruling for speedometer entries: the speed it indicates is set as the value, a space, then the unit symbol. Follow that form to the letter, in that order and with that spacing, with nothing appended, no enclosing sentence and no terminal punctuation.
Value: 40 km/h
